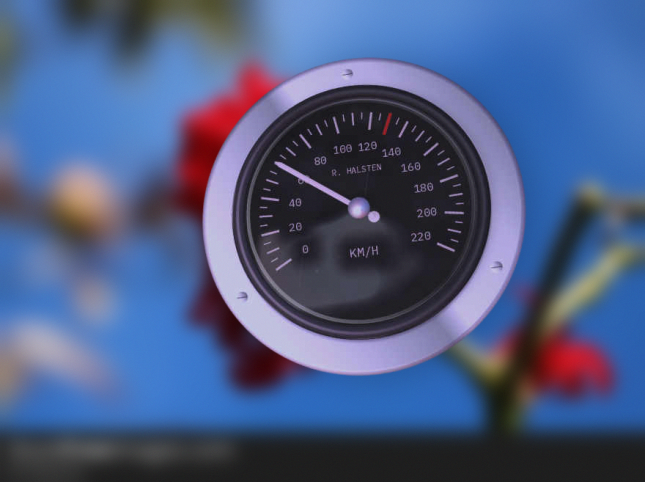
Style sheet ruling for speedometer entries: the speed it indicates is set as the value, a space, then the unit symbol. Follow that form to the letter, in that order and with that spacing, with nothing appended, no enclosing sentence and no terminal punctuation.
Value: 60 km/h
